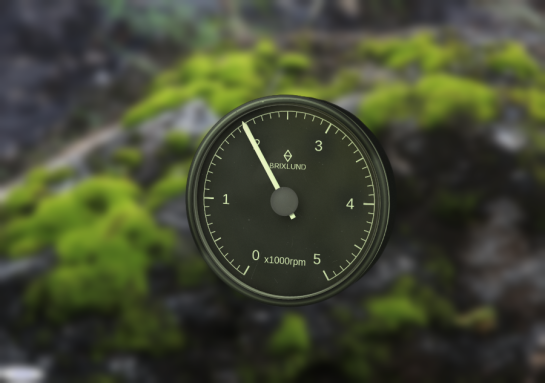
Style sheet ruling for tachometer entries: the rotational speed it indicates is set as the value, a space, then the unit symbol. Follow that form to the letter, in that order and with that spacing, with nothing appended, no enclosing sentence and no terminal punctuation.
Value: 2000 rpm
